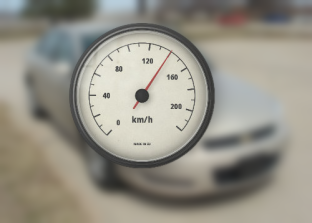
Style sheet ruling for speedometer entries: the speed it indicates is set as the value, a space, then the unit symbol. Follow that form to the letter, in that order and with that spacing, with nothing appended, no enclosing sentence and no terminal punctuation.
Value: 140 km/h
